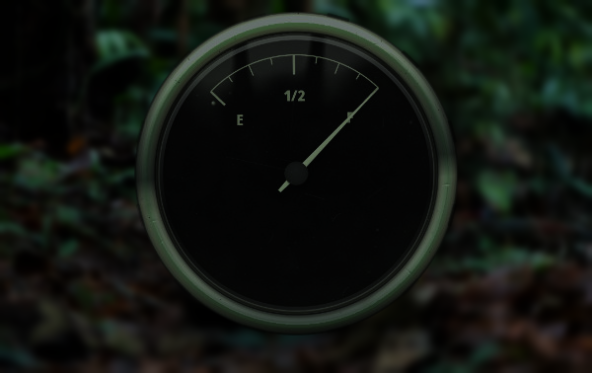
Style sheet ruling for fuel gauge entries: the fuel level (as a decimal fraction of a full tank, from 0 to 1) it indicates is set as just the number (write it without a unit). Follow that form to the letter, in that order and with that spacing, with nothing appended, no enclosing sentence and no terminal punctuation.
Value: 1
